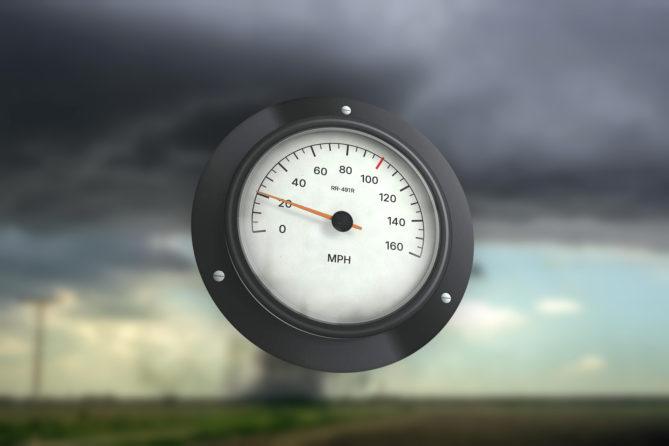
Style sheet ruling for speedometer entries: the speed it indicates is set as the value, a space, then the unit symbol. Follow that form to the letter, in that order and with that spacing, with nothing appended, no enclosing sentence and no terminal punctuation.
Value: 20 mph
